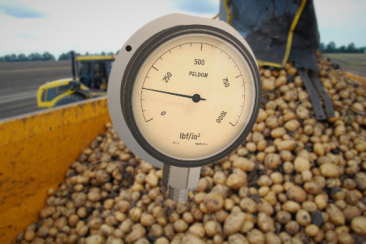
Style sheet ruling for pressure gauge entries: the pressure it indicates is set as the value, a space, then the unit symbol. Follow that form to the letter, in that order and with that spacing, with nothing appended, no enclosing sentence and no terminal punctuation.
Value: 150 psi
